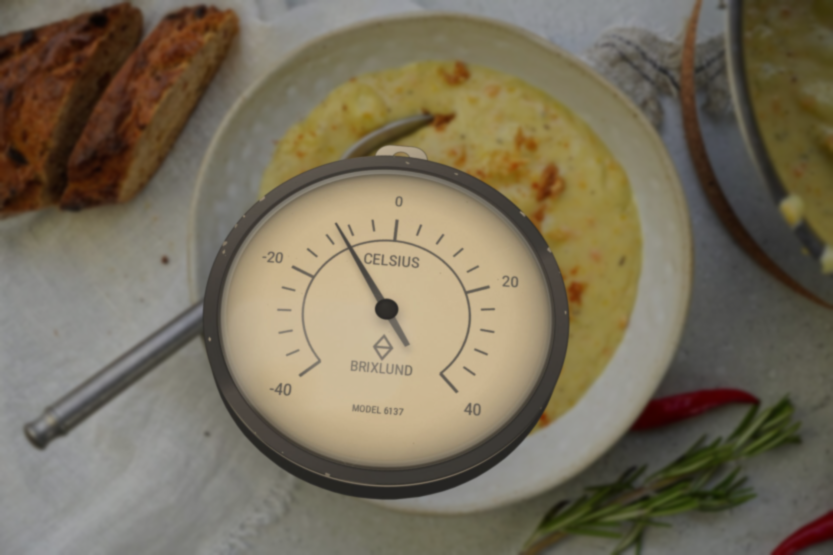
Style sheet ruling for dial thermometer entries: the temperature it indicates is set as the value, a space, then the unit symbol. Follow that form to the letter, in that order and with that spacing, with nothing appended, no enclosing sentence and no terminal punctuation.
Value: -10 °C
